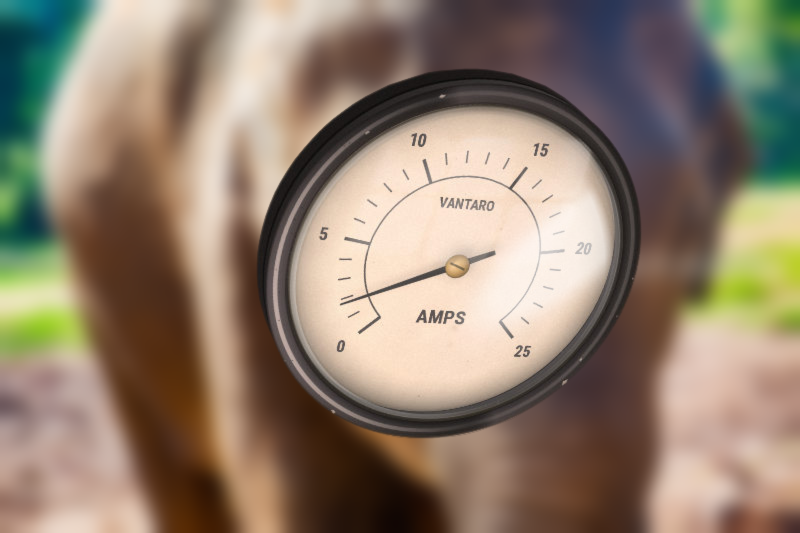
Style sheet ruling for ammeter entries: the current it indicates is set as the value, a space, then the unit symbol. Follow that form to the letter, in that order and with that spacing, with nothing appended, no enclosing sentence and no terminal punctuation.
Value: 2 A
